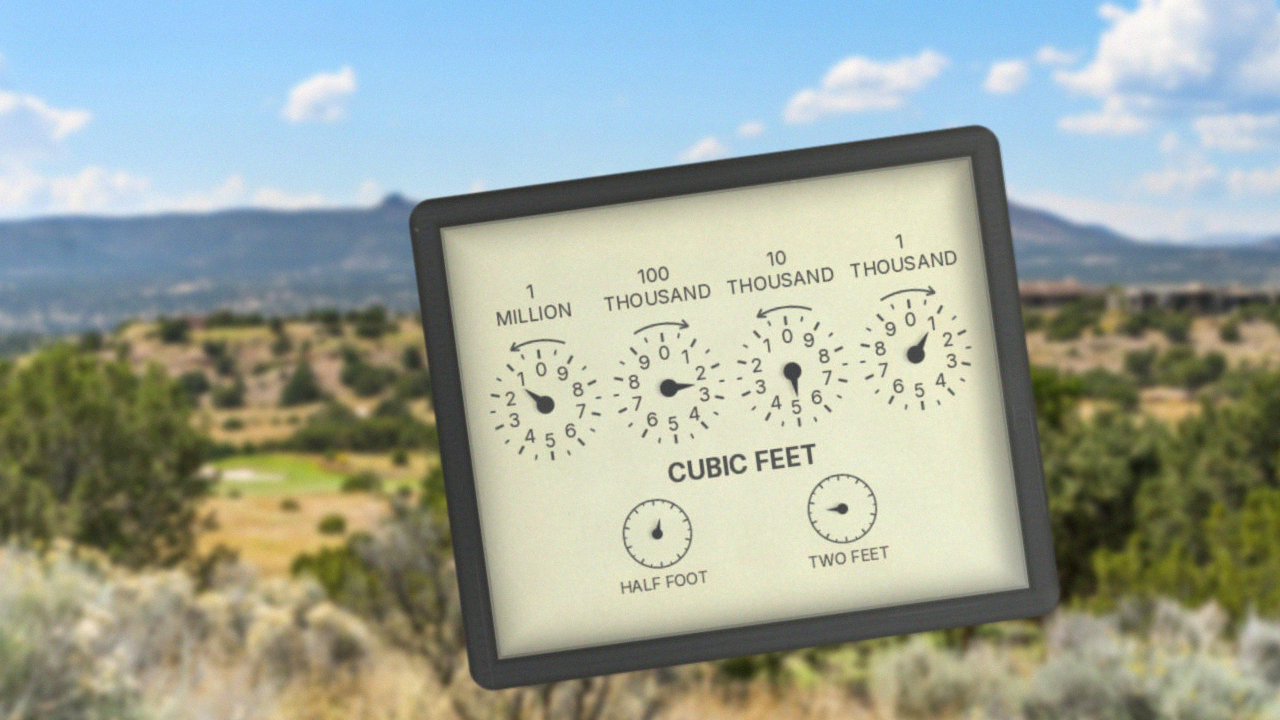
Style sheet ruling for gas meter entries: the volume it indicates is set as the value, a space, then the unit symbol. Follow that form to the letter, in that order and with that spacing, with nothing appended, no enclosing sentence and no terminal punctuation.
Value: 125100 ft³
